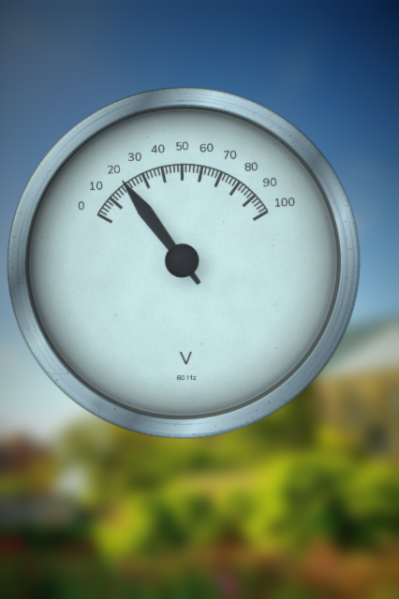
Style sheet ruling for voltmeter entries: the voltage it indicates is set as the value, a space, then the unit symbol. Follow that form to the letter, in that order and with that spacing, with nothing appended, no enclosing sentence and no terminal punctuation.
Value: 20 V
